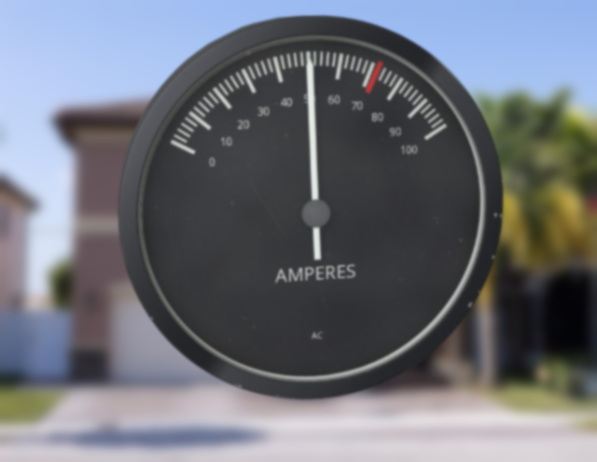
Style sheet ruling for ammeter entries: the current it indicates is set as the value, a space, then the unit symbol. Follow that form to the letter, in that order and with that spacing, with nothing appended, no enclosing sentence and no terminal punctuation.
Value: 50 A
